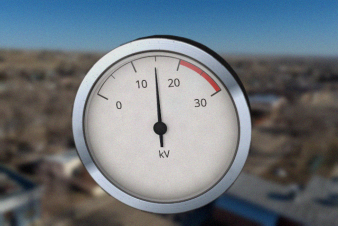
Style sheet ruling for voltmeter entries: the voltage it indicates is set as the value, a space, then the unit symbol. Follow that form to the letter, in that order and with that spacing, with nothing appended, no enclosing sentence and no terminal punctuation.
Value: 15 kV
